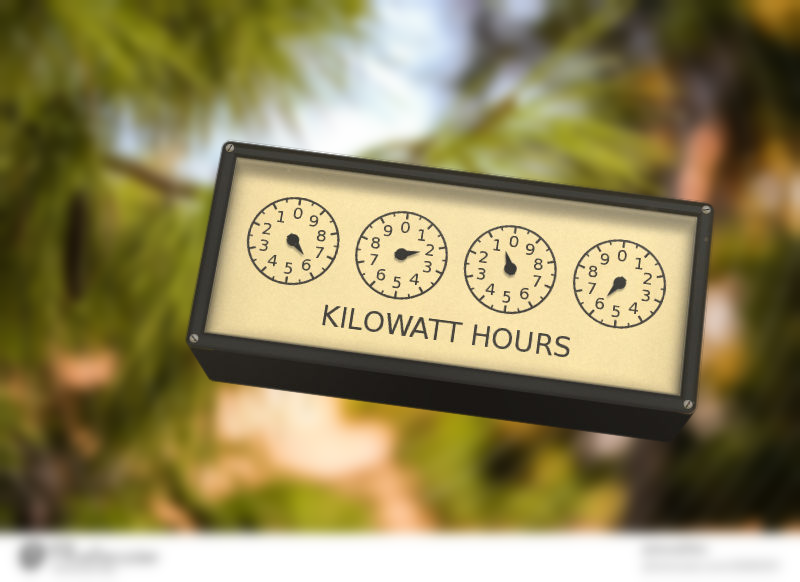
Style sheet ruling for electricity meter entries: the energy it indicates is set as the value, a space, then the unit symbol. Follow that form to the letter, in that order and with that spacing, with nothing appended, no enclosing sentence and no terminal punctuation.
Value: 6206 kWh
